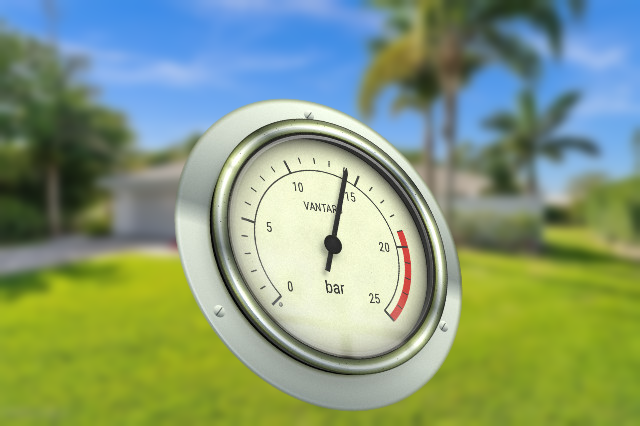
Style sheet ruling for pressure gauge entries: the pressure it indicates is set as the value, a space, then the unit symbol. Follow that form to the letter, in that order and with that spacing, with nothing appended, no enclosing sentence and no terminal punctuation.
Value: 14 bar
